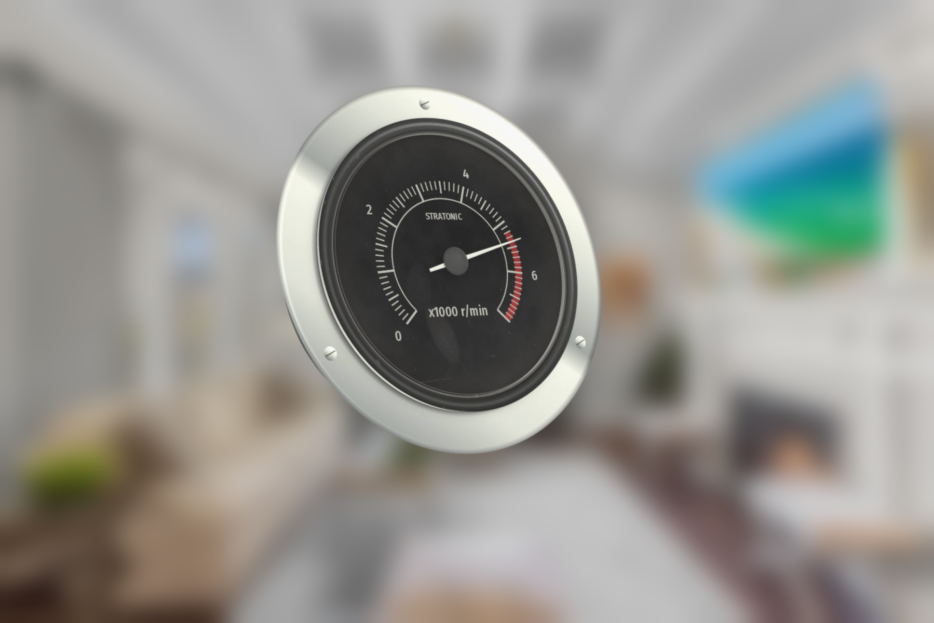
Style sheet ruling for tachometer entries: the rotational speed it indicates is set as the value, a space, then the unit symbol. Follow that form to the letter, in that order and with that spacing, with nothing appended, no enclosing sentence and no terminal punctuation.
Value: 5400 rpm
